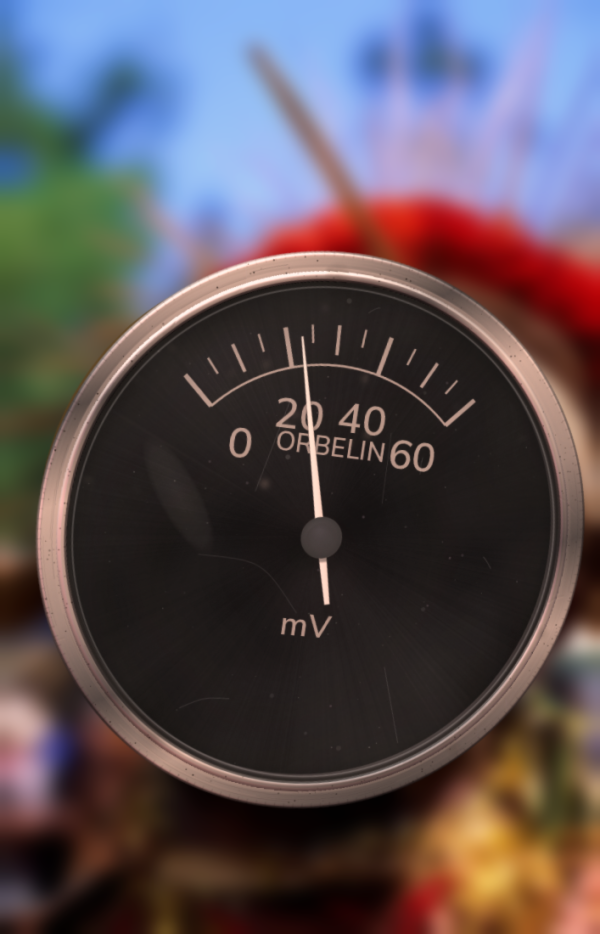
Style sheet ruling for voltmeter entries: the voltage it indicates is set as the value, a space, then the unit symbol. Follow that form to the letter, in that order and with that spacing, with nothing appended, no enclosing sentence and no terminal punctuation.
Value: 22.5 mV
